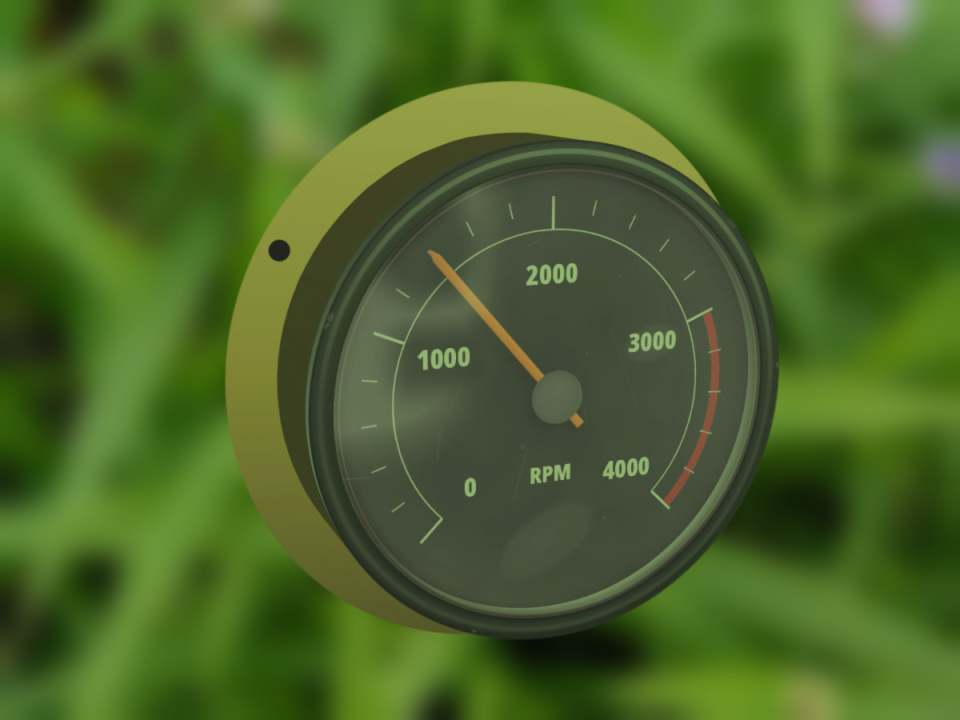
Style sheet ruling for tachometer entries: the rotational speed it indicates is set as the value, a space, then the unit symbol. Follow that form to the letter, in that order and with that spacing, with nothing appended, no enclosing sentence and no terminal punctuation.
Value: 1400 rpm
